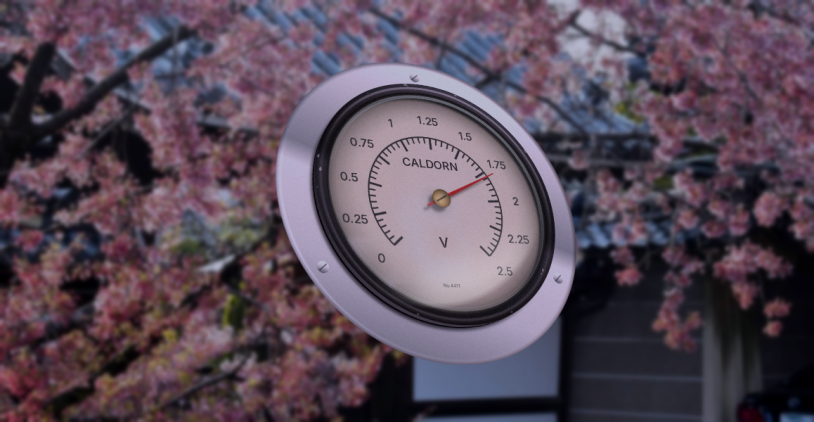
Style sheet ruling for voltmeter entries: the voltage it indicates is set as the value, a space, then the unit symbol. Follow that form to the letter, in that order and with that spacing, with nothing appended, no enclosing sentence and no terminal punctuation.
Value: 1.8 V
